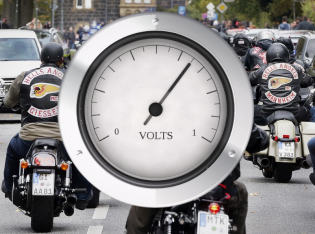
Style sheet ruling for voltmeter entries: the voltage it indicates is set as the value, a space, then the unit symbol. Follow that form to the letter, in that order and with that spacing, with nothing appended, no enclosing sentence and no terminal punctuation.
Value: 0.65 V
